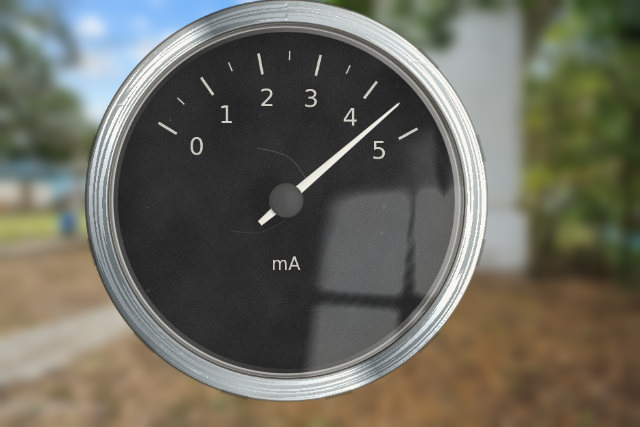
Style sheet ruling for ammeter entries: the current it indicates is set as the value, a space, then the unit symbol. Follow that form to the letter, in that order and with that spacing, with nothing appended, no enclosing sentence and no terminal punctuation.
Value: 4.5 mA
